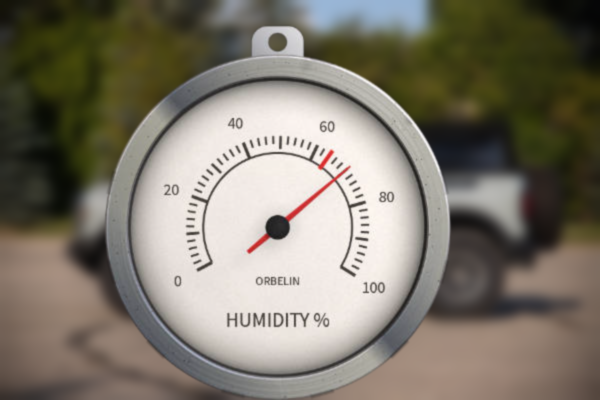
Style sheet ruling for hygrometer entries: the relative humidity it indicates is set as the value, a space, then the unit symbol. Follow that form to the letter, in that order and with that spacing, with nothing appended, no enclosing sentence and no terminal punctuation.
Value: 70 %
